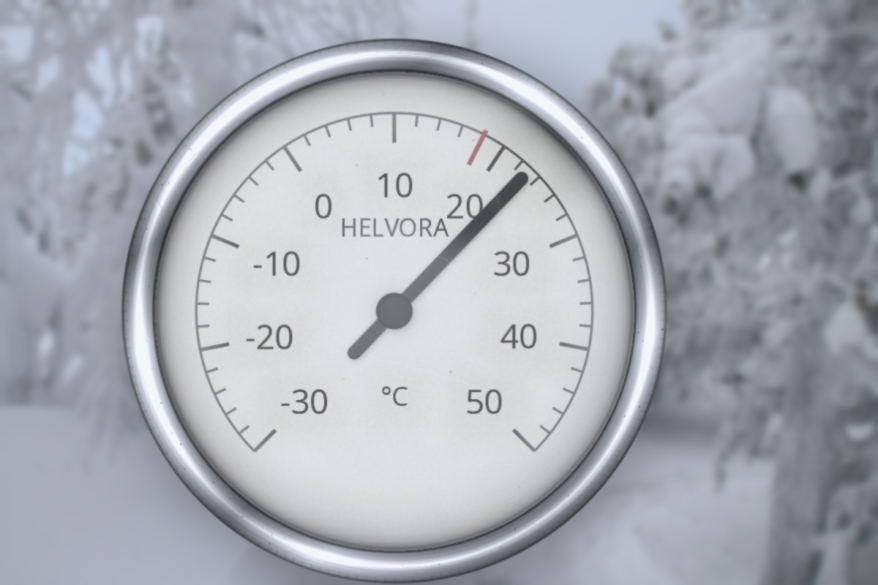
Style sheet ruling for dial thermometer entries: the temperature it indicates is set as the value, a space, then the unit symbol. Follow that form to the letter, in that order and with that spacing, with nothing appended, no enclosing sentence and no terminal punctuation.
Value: 23 °C
